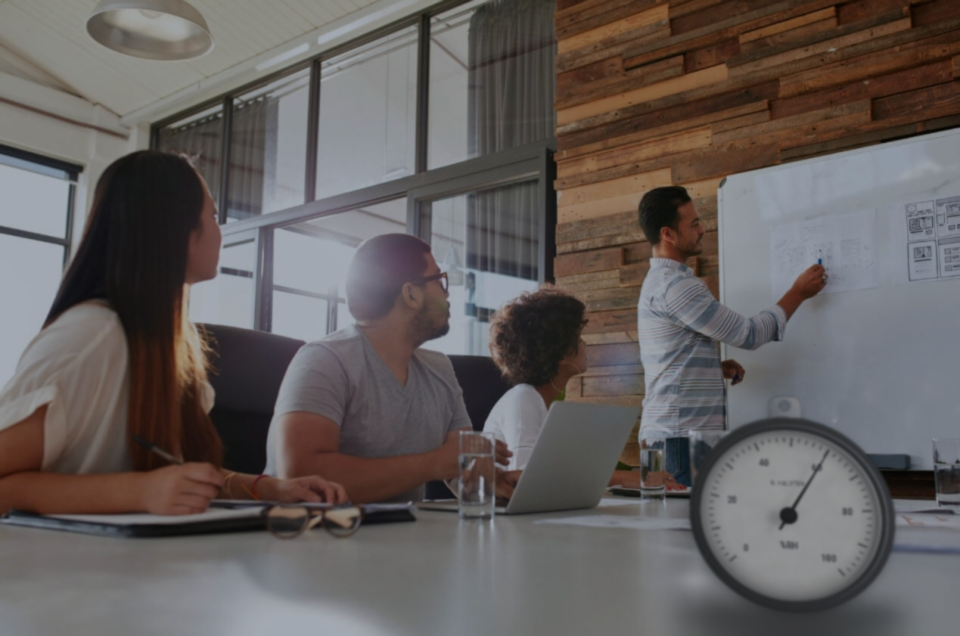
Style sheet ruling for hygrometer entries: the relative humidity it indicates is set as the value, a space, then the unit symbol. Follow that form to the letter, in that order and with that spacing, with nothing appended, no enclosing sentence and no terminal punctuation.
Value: 60 %
